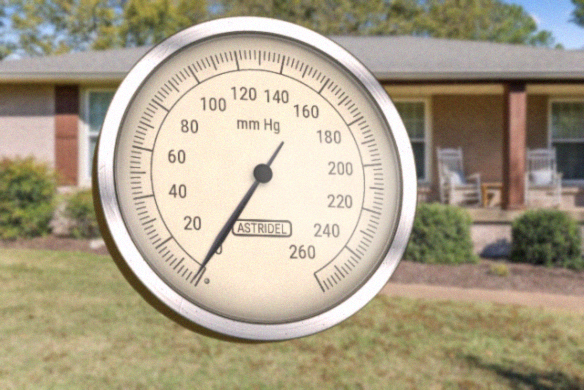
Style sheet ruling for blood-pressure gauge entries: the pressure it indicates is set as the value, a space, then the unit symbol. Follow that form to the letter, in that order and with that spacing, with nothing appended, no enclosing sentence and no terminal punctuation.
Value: 2 mmHg
